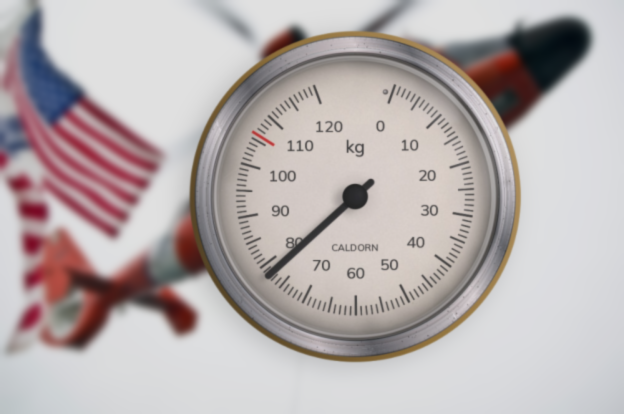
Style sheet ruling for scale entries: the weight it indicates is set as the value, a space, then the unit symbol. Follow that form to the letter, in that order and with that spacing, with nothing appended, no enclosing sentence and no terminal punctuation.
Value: 78 kg
